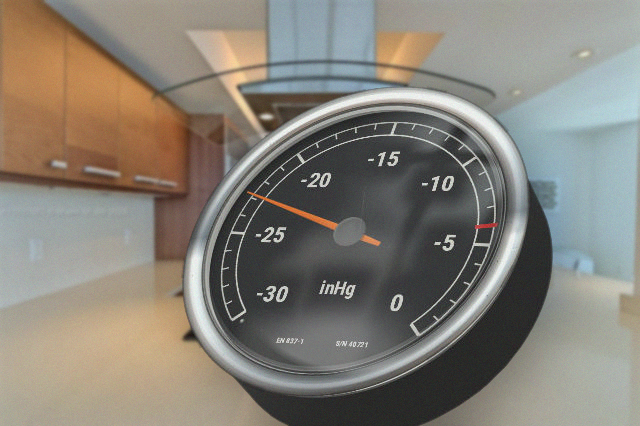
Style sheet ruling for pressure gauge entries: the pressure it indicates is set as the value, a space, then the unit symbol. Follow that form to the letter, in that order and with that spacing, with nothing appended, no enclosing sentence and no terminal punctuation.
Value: -23 inHg
